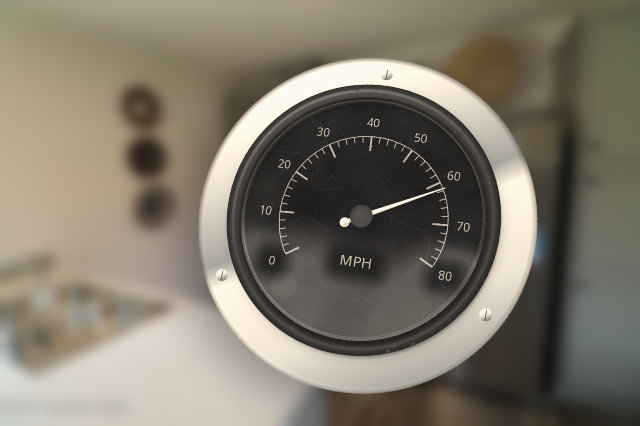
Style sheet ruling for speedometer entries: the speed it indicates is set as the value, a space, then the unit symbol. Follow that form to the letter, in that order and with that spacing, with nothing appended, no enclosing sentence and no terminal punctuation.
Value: 62 mph
